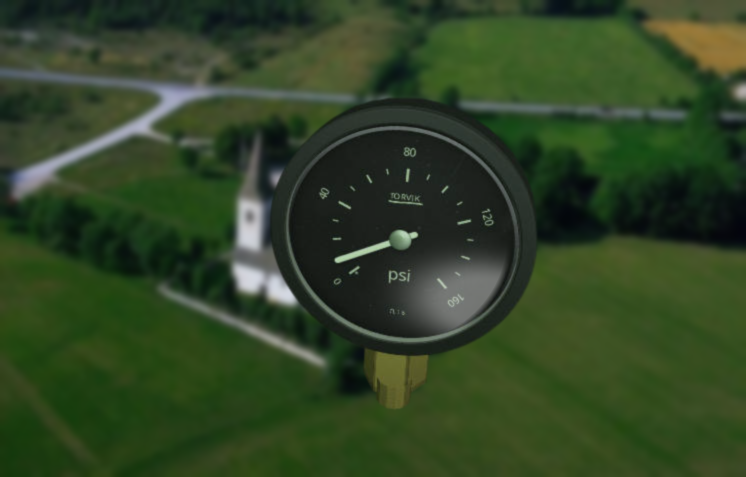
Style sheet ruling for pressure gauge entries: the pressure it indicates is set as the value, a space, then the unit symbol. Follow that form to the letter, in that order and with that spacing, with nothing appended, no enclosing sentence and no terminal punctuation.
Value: 10 psi
